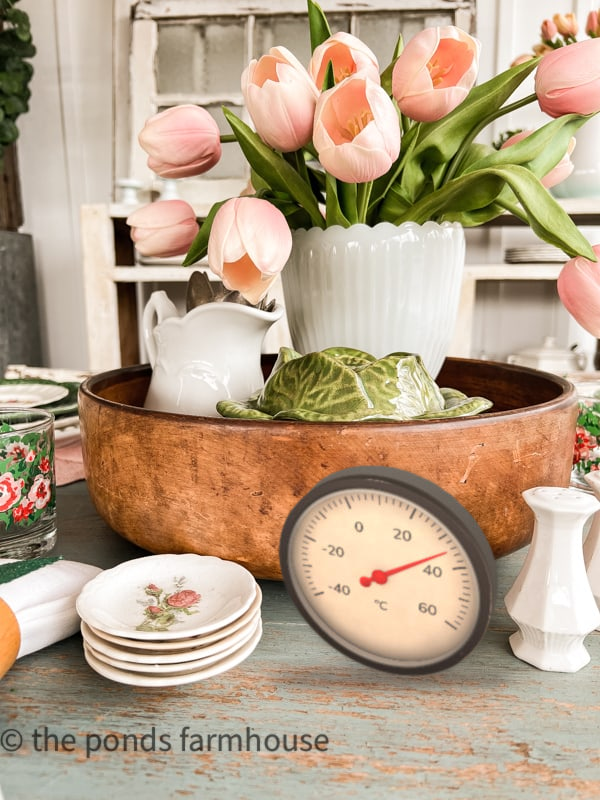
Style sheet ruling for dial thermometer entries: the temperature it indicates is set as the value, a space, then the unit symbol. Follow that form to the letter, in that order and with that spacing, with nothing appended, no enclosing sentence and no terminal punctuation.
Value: 34 °C
